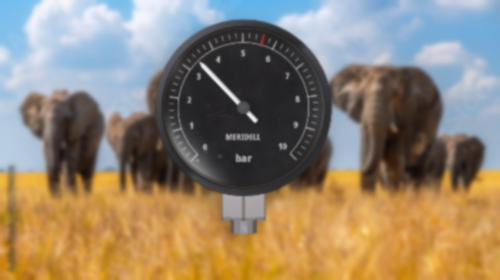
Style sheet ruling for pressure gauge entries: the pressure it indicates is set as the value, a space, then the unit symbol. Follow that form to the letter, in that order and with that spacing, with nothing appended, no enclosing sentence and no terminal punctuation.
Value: 3.4 bar
